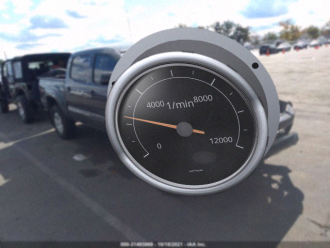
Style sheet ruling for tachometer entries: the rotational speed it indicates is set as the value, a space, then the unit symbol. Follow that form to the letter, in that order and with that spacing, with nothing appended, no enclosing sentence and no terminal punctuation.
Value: 2500 rpm
